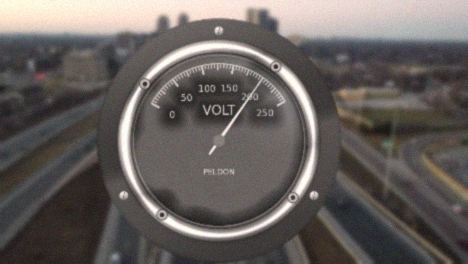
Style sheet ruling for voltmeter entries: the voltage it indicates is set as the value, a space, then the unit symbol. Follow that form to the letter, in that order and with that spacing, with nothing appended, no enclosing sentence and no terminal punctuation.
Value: 200 V
